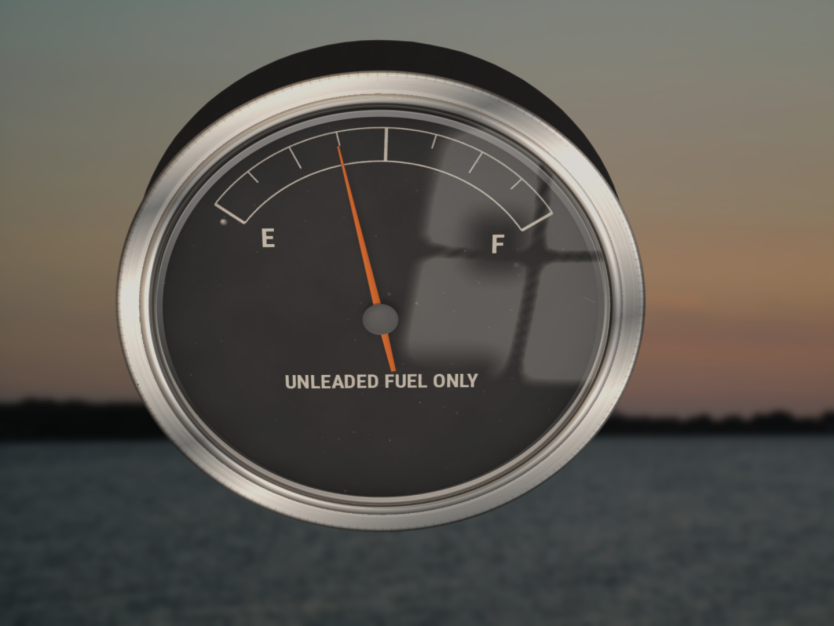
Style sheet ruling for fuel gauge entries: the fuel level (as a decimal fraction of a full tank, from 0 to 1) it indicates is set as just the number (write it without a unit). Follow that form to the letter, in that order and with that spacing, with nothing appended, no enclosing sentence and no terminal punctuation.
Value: 0.375
